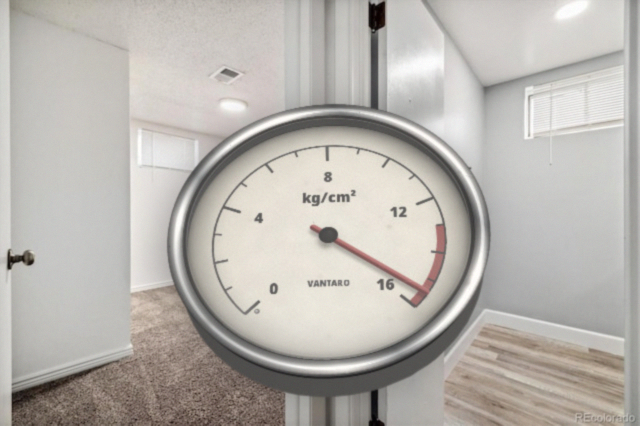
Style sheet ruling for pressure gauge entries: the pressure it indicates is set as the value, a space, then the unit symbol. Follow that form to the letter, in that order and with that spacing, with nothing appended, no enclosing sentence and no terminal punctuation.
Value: 15.5 kg/cm²
